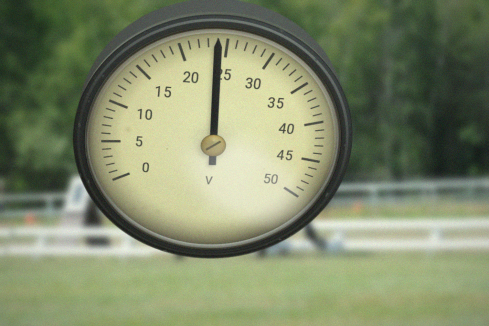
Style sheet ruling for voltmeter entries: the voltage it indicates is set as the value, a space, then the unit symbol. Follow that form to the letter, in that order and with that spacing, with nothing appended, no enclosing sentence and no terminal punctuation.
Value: 24 V
